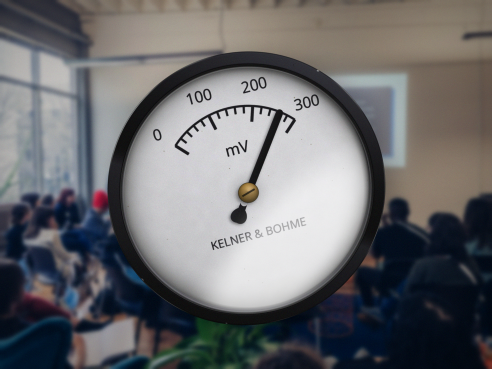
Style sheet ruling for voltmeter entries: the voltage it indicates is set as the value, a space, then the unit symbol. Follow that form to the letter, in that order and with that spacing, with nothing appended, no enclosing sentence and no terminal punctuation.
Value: 260 mV
